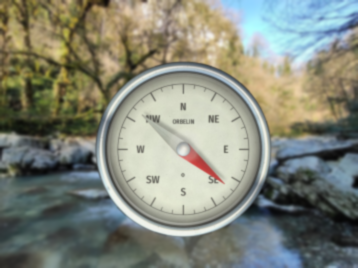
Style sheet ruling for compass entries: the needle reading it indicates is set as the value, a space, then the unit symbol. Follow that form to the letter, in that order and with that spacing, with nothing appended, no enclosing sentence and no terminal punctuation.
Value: 130 °
